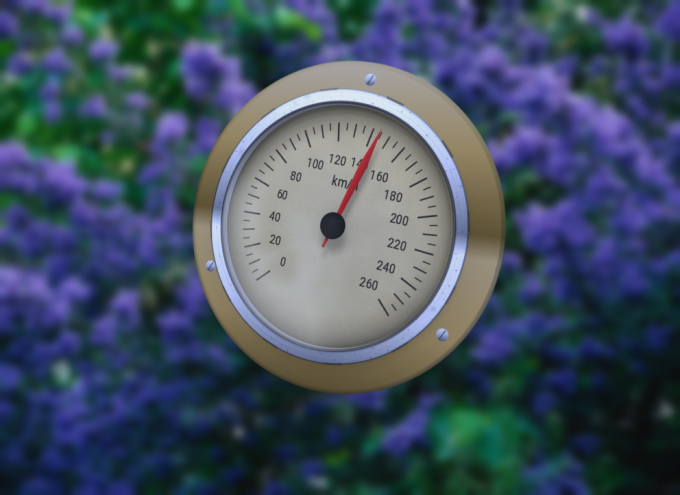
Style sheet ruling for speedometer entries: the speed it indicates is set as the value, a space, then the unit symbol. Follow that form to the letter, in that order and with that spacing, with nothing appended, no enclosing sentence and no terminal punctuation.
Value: 145 km/h
